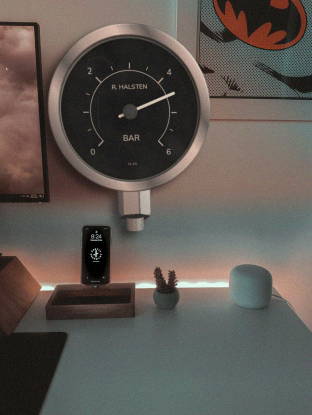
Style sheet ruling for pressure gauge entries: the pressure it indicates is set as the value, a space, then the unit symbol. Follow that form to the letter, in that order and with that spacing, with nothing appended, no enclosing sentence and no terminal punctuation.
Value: 4.5 bar
